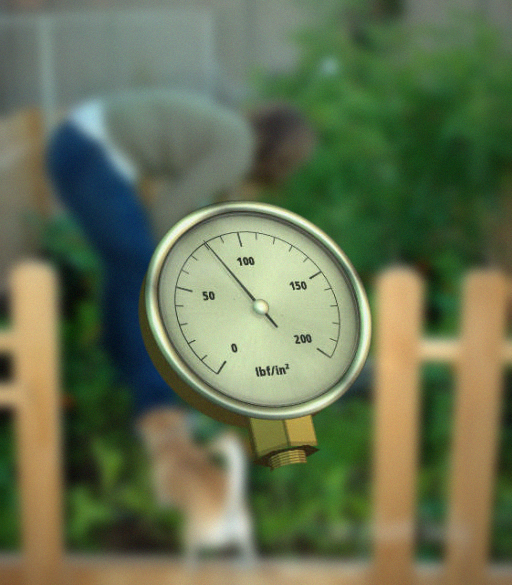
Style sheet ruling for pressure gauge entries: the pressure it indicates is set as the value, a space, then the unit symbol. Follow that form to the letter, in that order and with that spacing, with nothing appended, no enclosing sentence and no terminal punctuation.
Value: 80 psi
